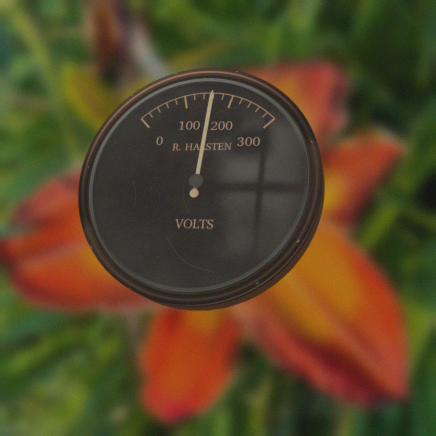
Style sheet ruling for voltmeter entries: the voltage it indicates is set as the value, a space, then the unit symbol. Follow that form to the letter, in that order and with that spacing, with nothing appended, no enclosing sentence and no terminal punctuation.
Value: 160 V
